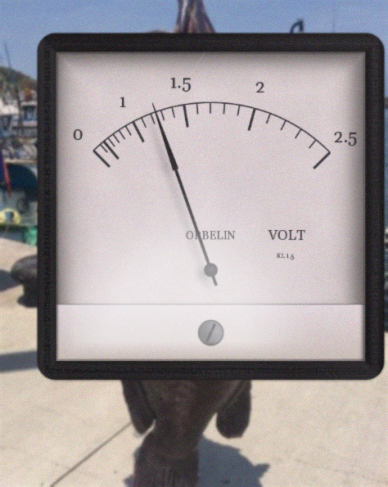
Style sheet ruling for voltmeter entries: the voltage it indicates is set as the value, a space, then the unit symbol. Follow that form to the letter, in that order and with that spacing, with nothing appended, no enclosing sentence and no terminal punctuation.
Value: 1.25 V
